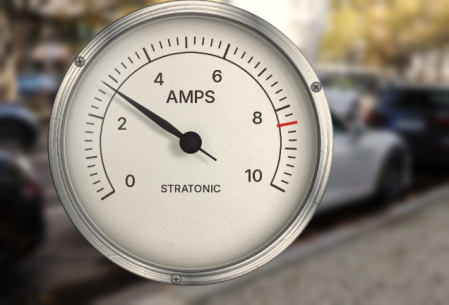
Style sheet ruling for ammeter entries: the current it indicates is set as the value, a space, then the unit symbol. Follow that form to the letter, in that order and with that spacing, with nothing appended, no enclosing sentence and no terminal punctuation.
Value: 2.8 A
